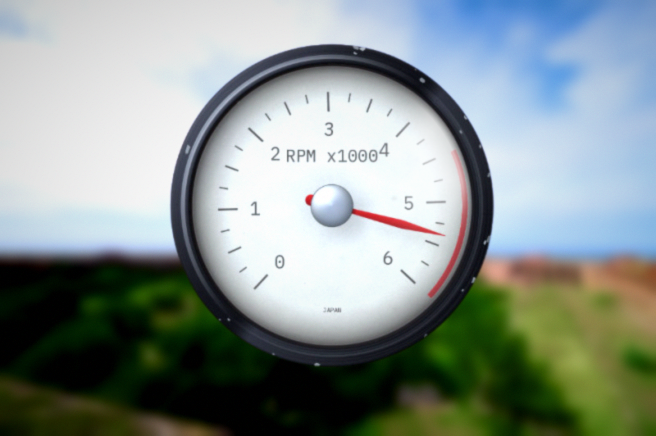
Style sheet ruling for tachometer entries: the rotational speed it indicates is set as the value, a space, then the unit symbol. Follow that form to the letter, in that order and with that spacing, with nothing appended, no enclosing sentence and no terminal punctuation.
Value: 5375 rpm
